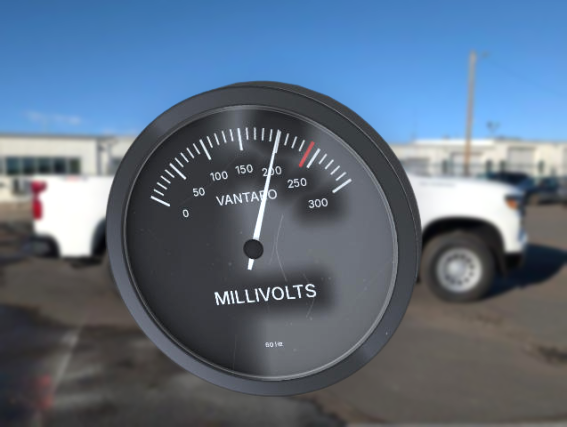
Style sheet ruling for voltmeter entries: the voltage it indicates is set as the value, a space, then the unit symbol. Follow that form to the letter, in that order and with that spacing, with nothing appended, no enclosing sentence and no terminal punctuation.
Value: 200 mV
